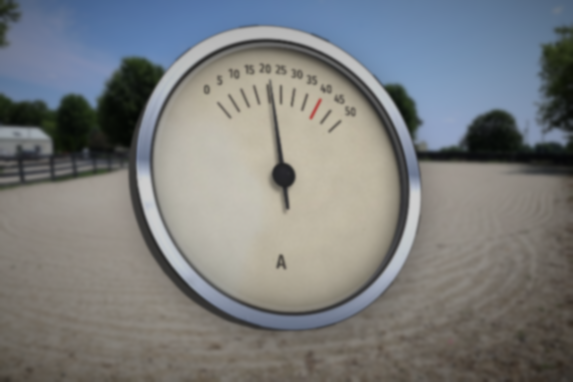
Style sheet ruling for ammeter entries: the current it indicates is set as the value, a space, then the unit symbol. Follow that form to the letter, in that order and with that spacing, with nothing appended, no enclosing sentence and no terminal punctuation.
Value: 20 A
